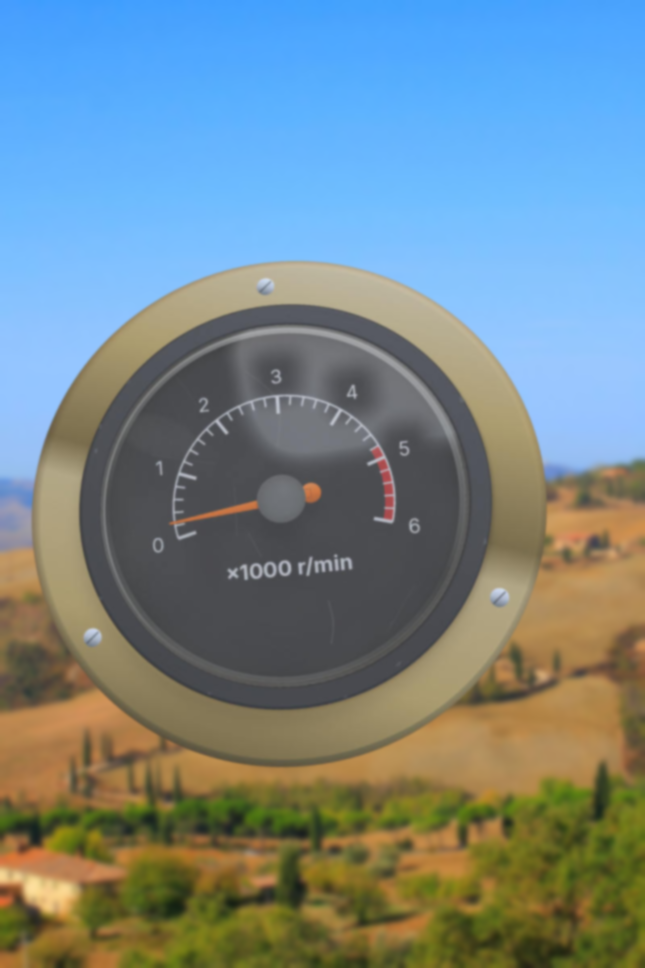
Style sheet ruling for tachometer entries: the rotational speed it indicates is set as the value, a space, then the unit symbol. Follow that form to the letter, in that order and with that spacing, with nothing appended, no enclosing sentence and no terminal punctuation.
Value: 200 rpm
